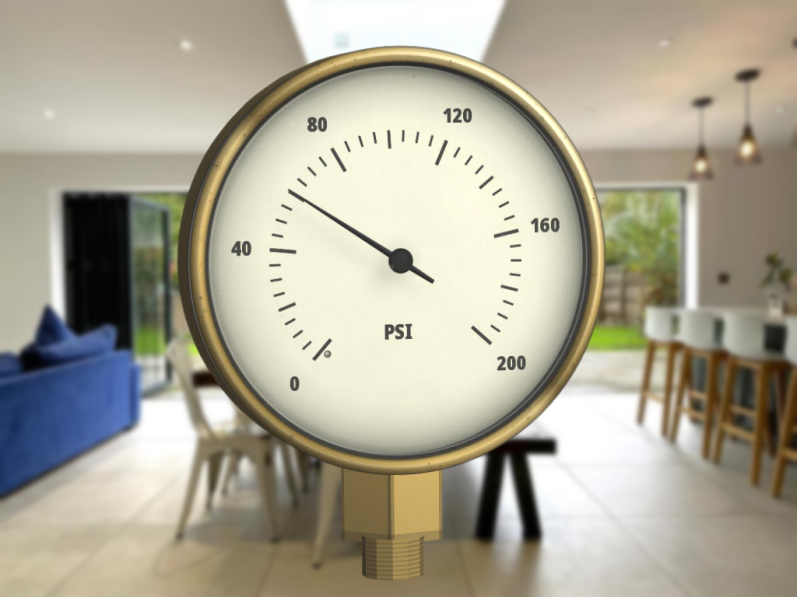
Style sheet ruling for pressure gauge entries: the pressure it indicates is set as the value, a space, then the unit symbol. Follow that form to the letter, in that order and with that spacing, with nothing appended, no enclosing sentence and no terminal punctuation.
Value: 60 psi
